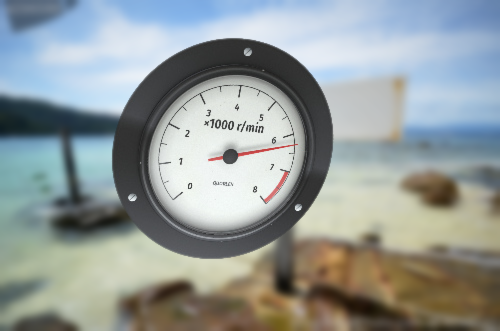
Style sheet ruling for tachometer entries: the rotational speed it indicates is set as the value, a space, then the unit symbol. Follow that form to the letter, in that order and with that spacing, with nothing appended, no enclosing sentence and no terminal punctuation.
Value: 6250 rpm
